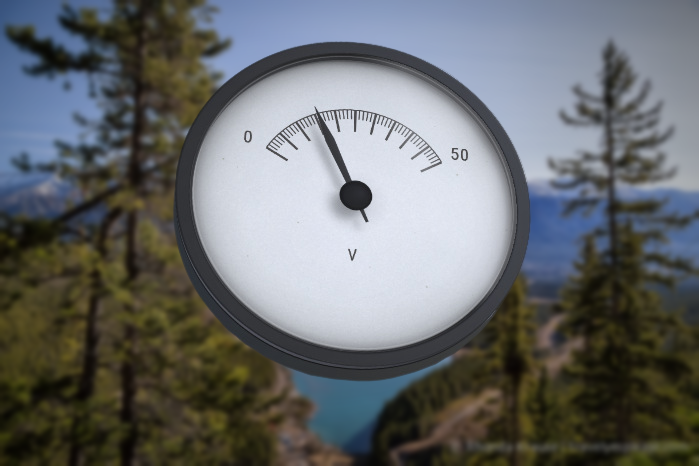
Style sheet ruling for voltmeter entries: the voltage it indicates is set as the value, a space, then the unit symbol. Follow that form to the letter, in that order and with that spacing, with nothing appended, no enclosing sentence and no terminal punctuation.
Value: 15 V
